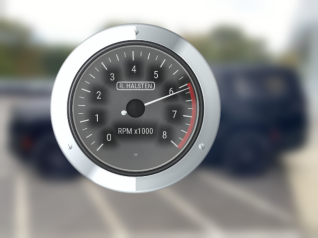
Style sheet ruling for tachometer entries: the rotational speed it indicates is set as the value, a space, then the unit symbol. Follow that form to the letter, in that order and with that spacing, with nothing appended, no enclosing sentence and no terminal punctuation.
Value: 6125 rpm
